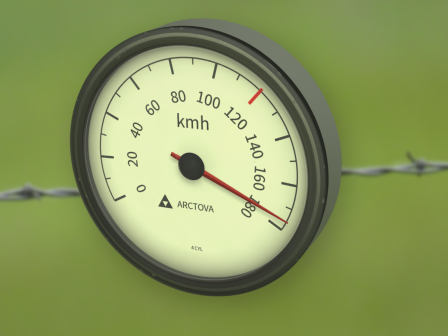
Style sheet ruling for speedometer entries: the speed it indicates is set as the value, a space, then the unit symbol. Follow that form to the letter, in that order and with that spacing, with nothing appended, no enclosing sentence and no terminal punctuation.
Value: 175 km/h
